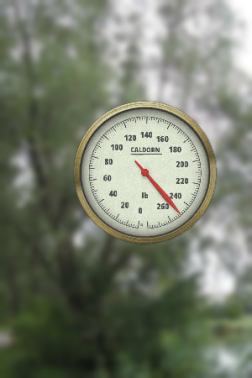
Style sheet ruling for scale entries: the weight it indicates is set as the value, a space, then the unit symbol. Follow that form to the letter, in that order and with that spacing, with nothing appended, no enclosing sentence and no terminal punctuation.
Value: 250 lb
